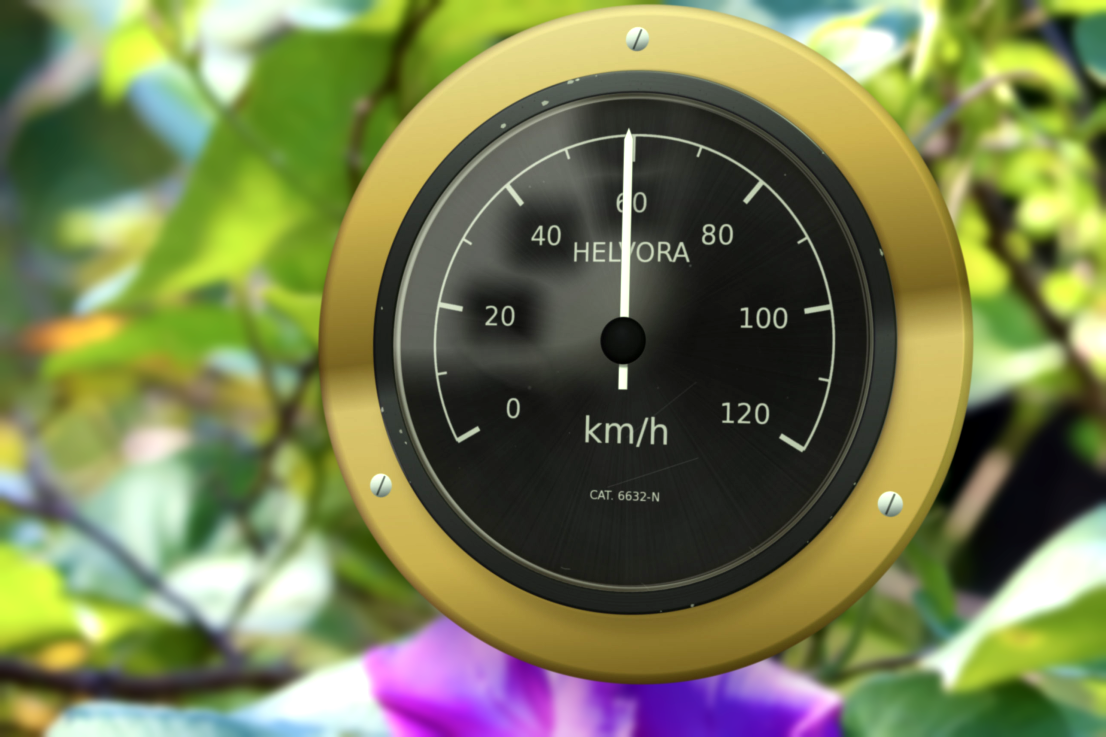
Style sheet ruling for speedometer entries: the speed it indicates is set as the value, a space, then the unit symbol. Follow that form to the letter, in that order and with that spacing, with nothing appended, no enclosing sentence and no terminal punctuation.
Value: 60 km/h
